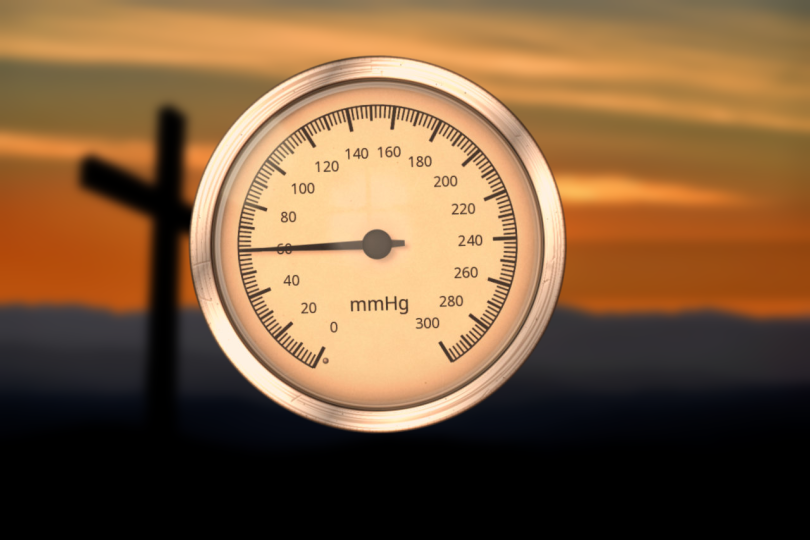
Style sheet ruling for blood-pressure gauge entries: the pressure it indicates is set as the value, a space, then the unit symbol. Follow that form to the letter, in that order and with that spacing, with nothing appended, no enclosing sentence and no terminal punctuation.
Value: 60 mmHg
